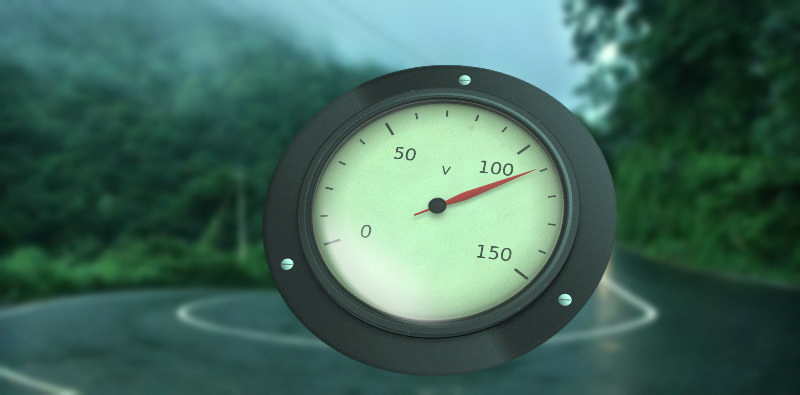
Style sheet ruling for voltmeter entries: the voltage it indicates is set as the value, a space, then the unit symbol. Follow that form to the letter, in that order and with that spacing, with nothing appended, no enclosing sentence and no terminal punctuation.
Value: 110 V
